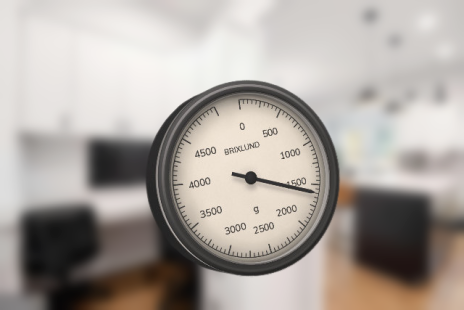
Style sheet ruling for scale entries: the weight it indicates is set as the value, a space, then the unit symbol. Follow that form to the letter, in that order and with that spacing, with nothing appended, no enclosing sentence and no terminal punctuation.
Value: 1600 g
